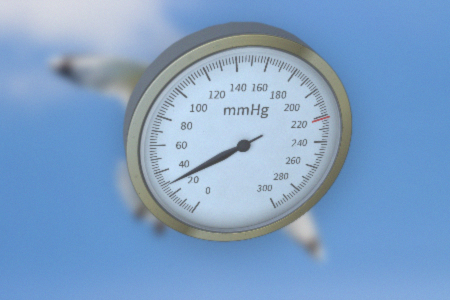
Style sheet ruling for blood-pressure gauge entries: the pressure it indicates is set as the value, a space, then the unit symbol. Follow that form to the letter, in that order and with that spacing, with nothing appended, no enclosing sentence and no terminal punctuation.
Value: 30 mmHg
